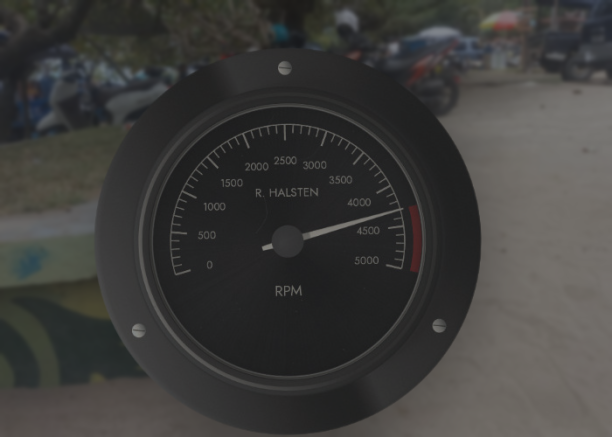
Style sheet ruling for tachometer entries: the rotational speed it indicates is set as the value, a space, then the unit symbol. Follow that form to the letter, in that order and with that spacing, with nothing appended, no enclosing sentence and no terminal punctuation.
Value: 4300 rpm
